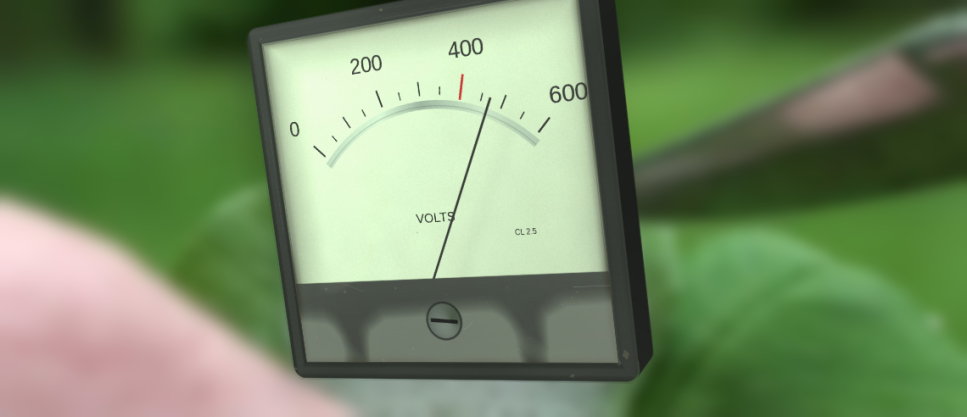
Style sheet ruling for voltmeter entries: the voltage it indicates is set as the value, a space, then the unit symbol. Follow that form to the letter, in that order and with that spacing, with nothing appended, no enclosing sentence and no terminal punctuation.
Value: 475 V
